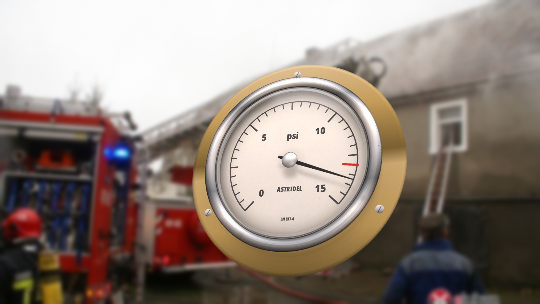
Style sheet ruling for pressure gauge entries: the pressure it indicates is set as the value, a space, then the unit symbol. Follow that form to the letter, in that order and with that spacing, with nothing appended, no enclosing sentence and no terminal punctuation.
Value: 13.75 psi
